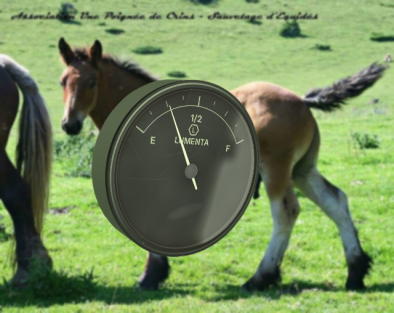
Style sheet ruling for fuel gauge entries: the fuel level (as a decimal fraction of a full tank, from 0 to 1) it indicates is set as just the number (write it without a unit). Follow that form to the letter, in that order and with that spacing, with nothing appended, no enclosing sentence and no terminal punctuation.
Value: 0.25
